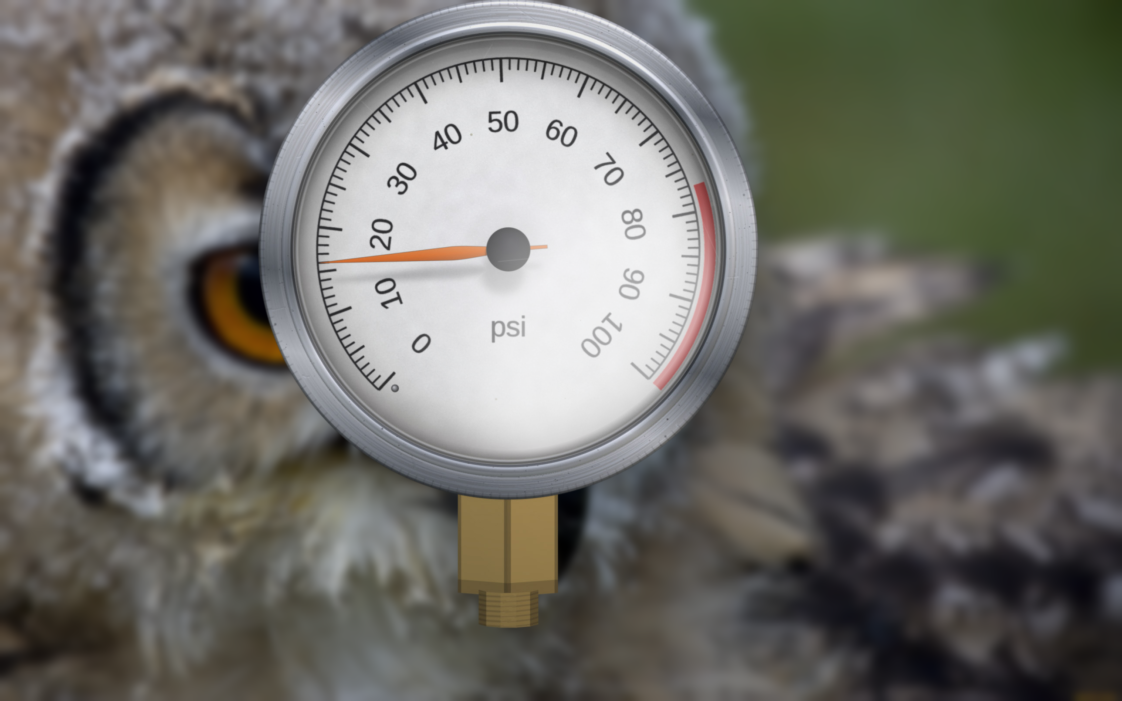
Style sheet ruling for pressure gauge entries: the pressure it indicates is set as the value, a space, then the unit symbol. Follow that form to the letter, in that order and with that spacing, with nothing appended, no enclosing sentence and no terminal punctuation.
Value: 16 psi
